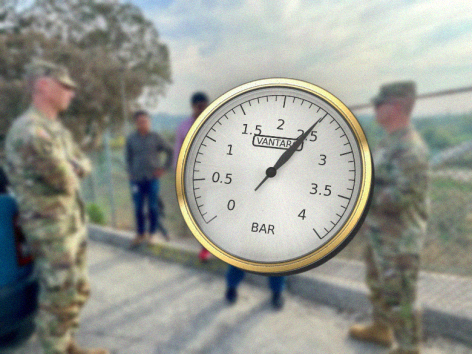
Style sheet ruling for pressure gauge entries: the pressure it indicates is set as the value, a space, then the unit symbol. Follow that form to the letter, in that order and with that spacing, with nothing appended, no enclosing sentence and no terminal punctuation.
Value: 2.5 bar
